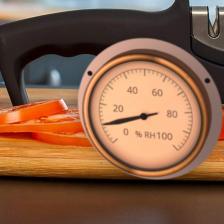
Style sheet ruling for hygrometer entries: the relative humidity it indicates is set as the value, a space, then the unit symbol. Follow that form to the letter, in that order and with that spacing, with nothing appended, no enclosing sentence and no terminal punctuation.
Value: 10 %
